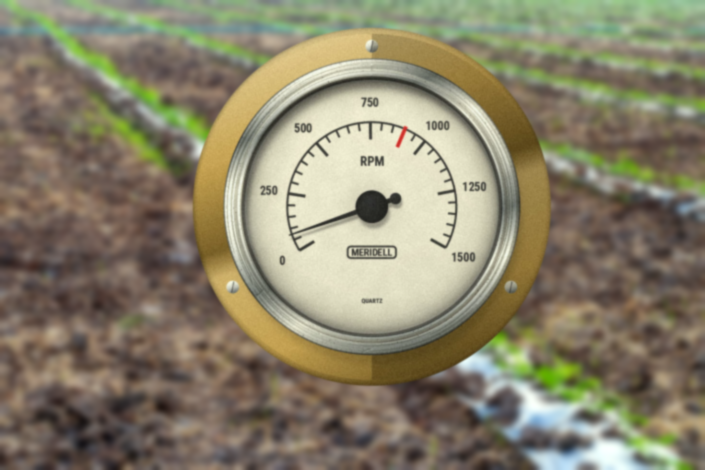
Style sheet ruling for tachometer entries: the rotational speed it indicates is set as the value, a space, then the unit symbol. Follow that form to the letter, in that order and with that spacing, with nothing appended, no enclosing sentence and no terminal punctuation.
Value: 75 rpm
